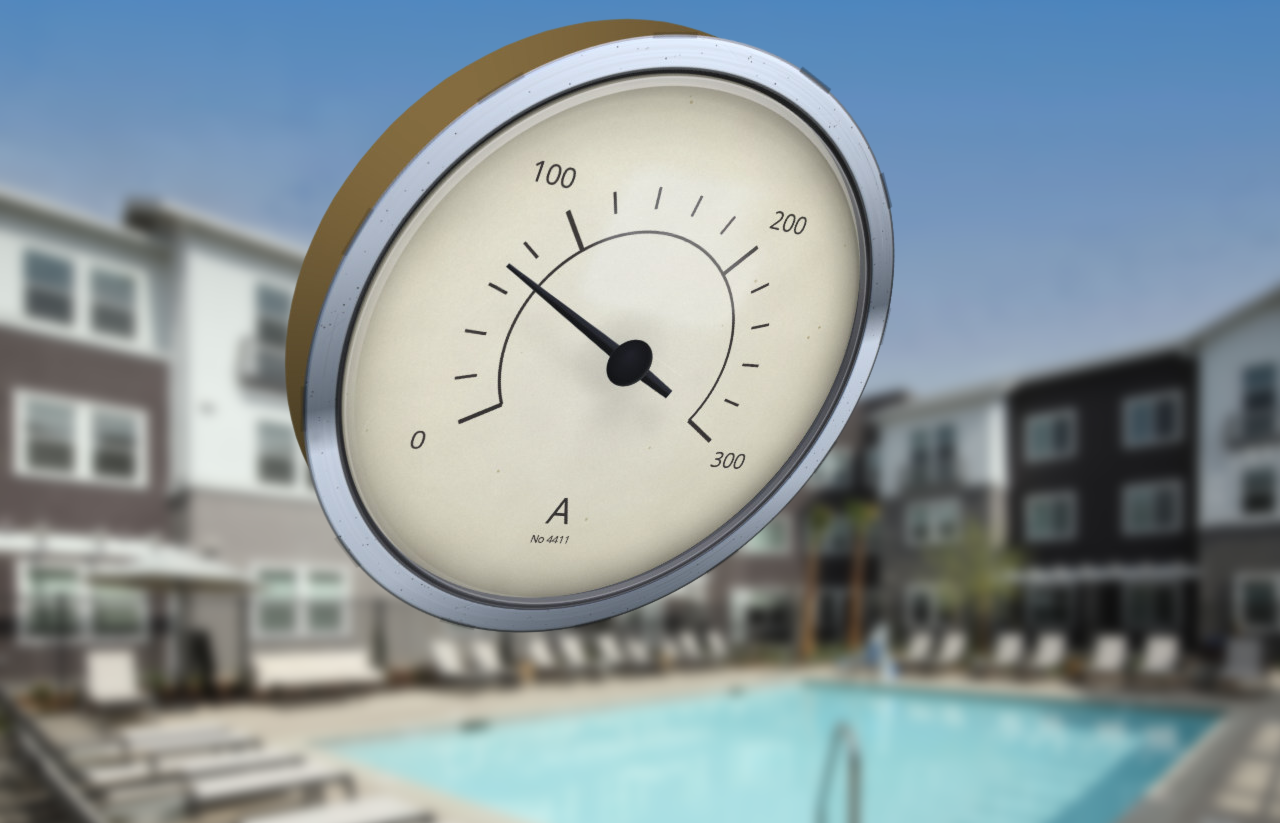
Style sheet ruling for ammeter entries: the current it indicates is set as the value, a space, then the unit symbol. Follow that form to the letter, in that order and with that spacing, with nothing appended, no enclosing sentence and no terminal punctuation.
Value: 70 A
